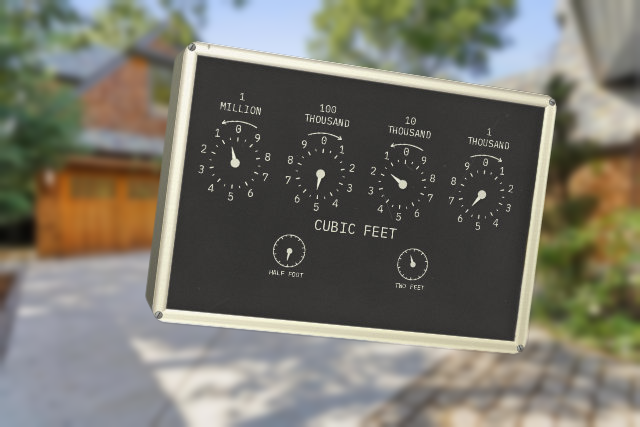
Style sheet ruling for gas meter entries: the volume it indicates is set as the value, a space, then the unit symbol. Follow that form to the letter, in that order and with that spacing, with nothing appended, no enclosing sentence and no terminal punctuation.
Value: 51600 ft³
